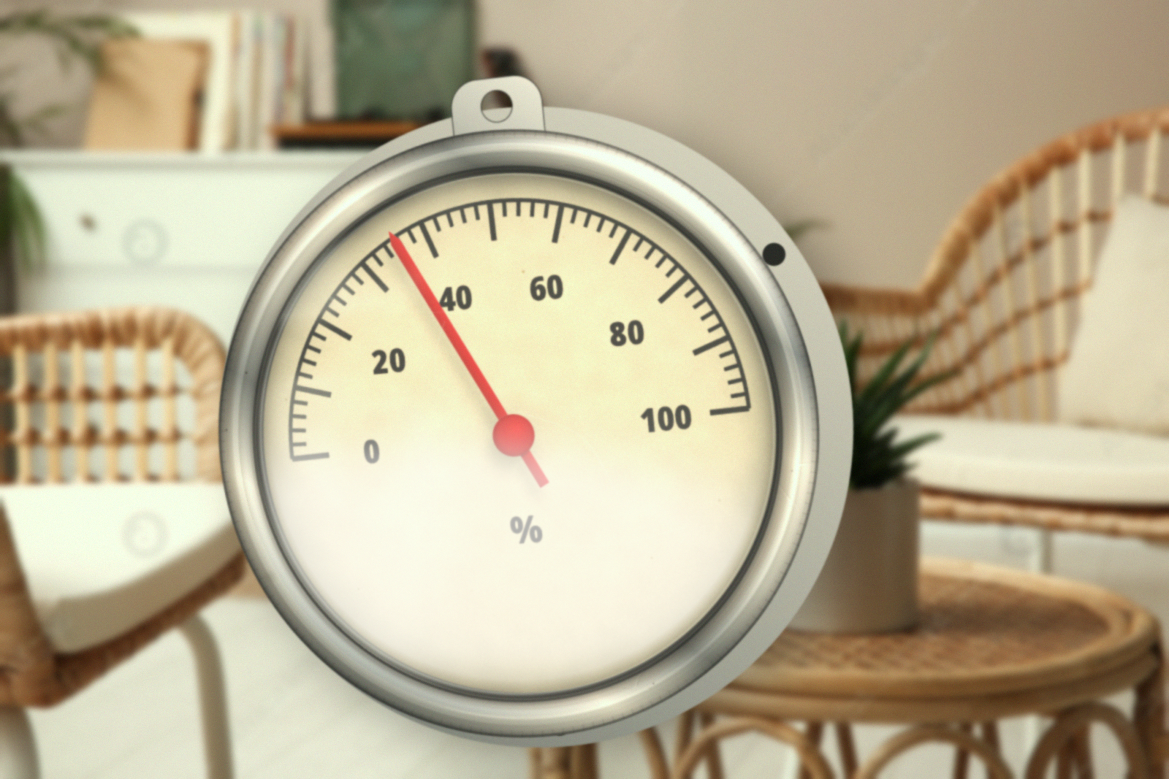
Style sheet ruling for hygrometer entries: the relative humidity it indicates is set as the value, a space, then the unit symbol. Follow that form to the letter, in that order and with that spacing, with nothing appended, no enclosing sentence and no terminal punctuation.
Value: 36 %
